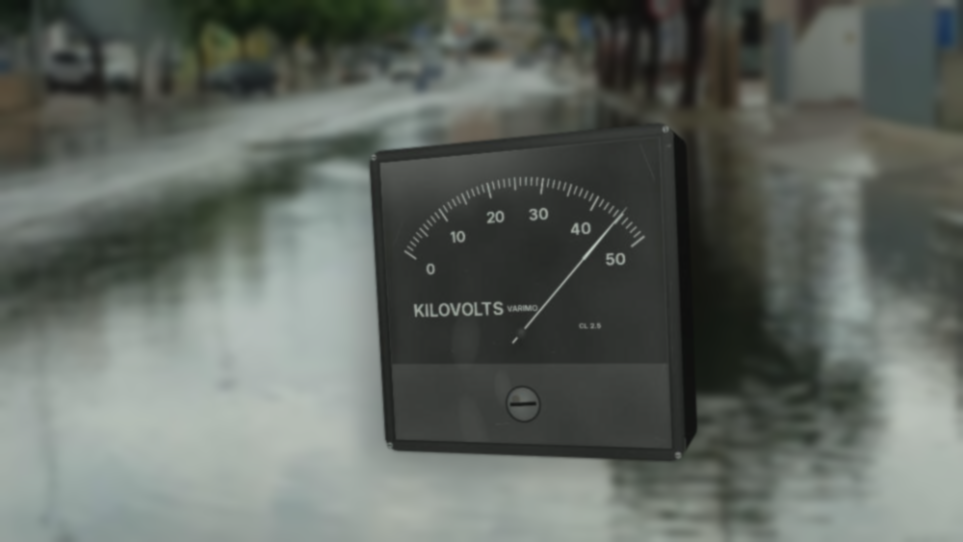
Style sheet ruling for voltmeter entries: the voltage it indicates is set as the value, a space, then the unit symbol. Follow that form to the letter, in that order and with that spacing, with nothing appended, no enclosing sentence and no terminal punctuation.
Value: 45 kV
